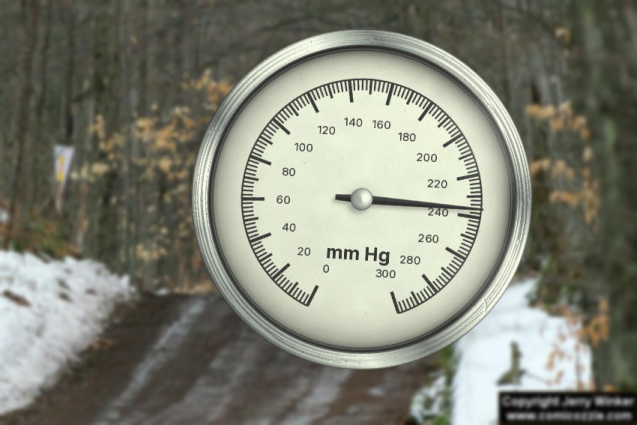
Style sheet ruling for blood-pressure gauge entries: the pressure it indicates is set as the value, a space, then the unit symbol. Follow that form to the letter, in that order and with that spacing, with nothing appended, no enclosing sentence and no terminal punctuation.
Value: 236 mmHg
